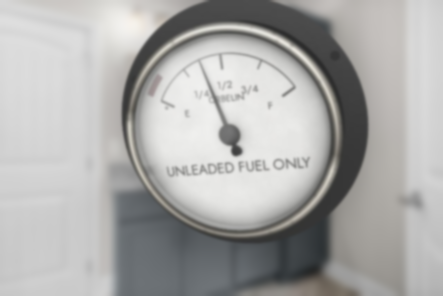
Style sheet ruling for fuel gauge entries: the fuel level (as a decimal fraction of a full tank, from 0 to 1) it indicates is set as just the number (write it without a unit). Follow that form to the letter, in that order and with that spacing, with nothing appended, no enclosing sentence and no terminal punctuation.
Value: 0.375
